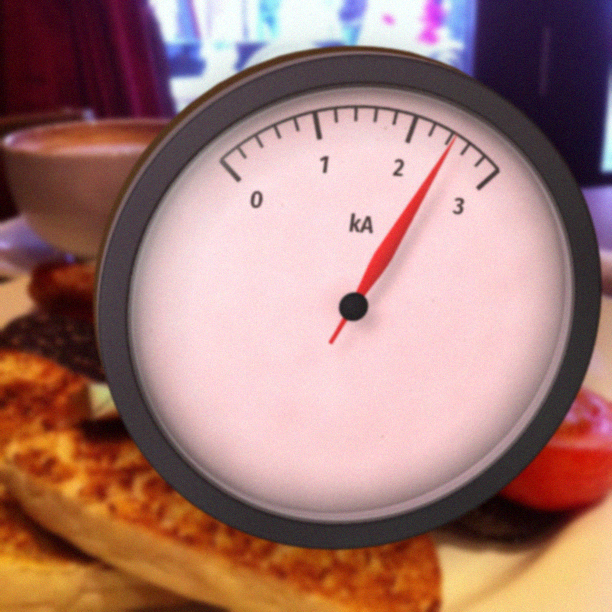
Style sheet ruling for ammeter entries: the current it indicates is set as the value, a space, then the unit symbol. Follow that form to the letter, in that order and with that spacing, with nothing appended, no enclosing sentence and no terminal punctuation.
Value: 2.4 kA
